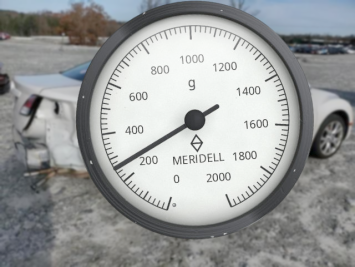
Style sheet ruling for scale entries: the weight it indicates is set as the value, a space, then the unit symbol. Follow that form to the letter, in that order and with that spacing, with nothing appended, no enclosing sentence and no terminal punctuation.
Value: 260 g
